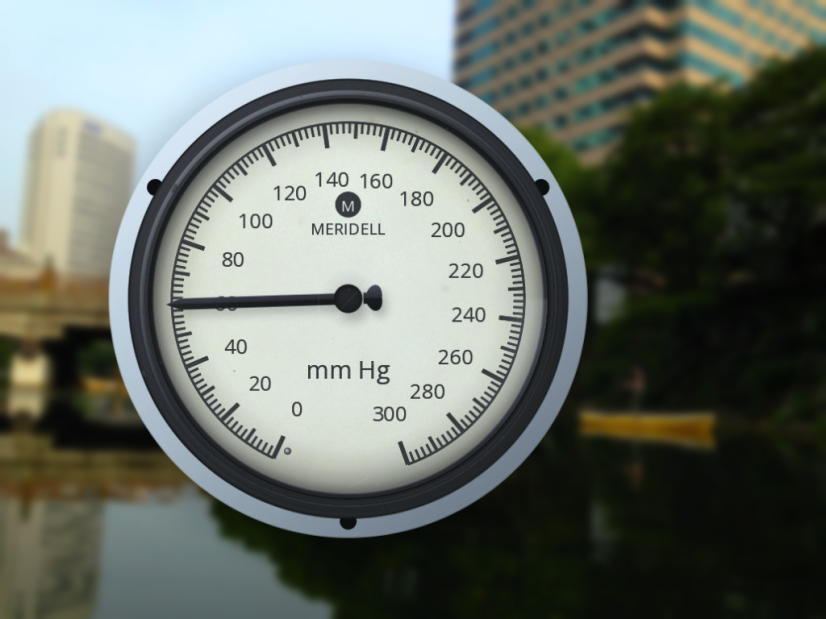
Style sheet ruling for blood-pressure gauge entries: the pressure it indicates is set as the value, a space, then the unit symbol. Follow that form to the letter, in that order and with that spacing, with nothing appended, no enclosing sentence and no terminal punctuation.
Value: 60 mmHg
